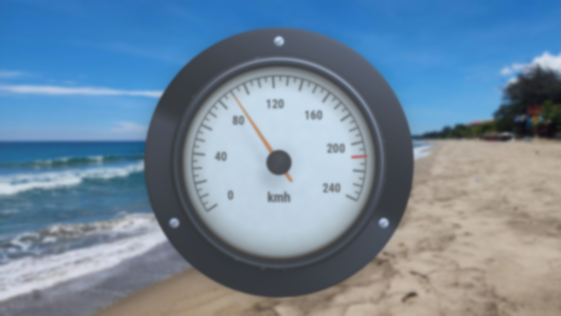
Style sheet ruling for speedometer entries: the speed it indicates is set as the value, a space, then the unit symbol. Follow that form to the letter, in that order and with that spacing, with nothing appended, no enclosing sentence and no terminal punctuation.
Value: 90 km/h
